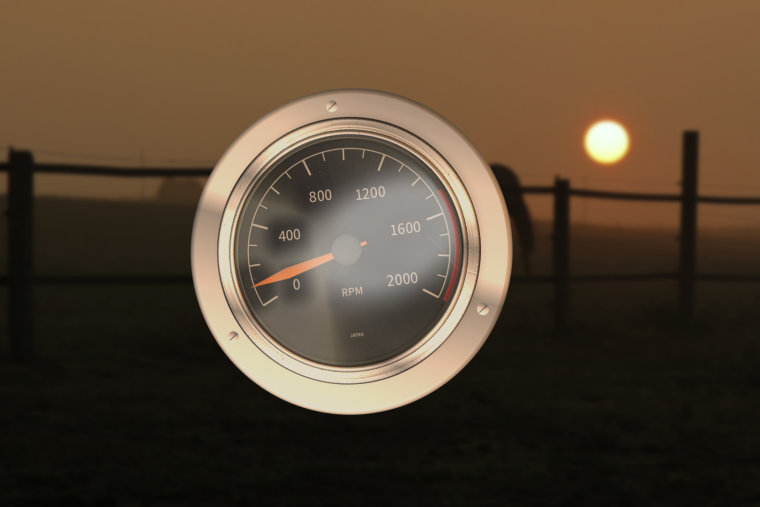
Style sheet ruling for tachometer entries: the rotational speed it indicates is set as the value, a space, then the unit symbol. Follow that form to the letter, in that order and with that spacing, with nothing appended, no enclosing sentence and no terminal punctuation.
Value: 100 rpm
